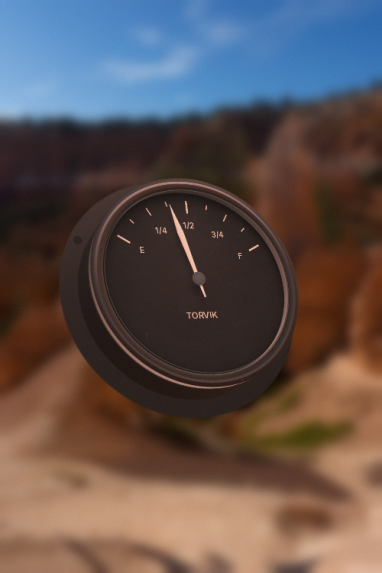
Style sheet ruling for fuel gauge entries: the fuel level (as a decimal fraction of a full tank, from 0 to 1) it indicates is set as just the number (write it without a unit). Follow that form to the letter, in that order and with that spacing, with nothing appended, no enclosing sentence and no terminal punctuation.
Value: 0.375
